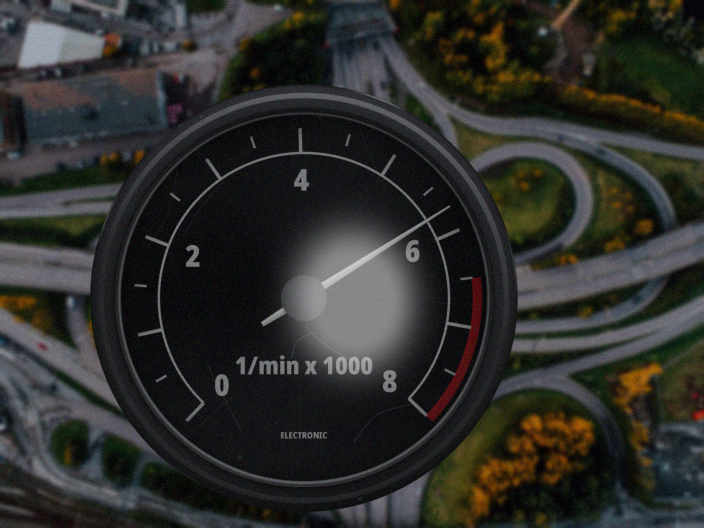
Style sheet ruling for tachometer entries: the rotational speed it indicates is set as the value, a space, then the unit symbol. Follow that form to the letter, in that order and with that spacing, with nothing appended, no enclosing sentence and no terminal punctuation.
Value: 5750 rpm
